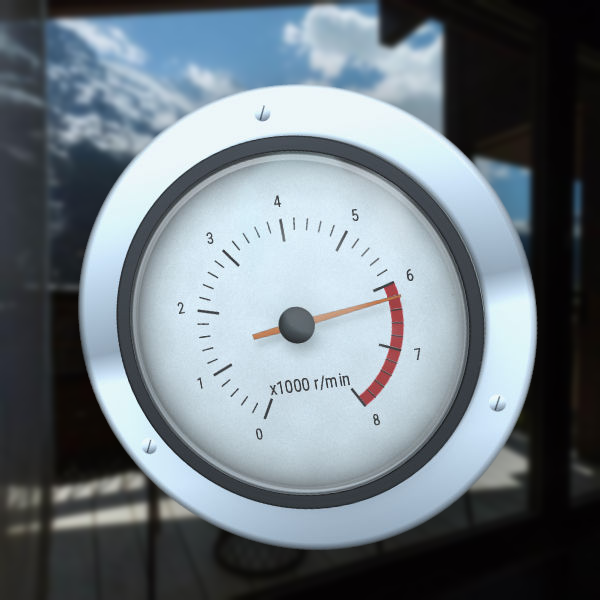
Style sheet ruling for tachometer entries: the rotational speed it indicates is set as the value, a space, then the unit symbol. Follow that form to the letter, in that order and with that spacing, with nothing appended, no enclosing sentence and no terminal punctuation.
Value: 6200 rpm
